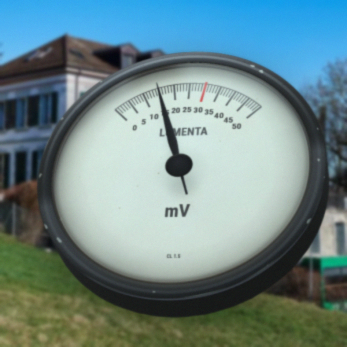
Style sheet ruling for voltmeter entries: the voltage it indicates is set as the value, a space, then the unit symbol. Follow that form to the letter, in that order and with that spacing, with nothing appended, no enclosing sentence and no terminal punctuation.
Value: 15 mV
